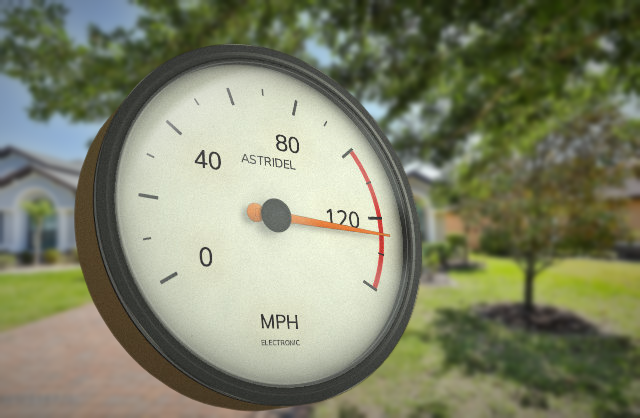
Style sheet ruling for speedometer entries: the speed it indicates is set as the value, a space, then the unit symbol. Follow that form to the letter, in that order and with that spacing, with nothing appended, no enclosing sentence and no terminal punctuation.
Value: 125 mph
